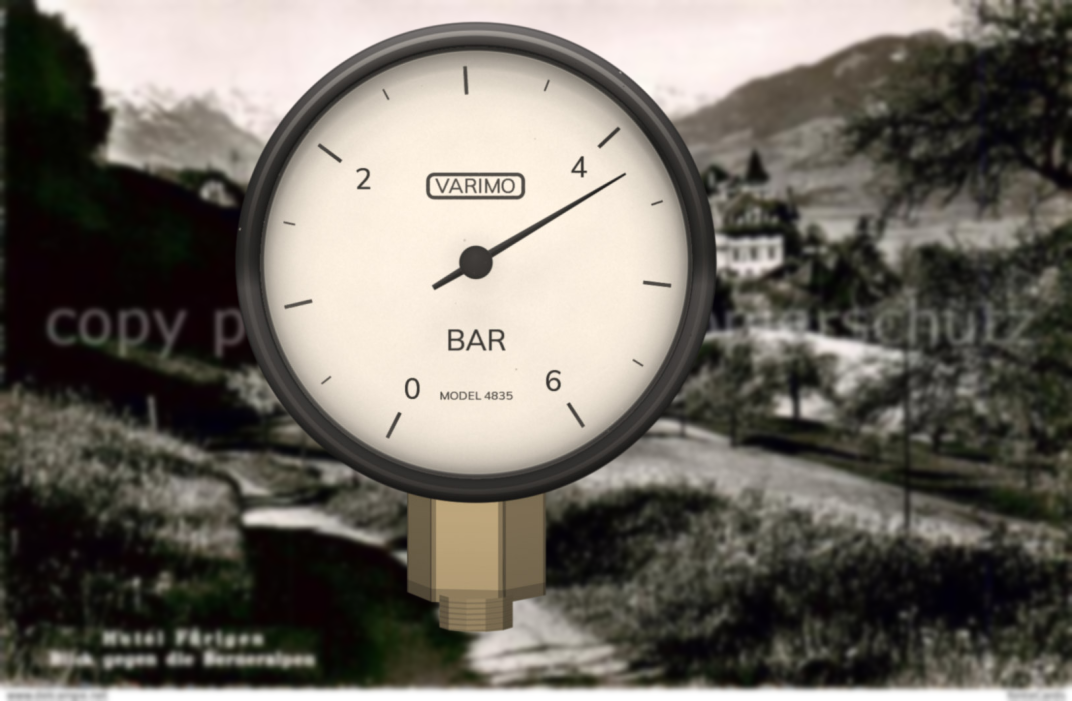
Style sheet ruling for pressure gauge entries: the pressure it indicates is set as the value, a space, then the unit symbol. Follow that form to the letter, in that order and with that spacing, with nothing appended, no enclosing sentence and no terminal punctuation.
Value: 4.25 bar
